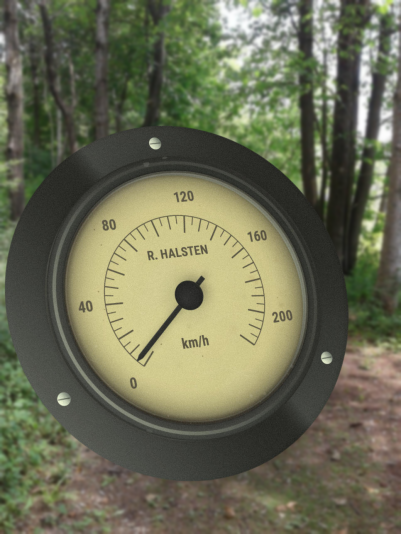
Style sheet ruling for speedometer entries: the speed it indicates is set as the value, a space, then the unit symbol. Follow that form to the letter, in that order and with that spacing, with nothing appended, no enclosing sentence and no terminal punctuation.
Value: 5 km/h
